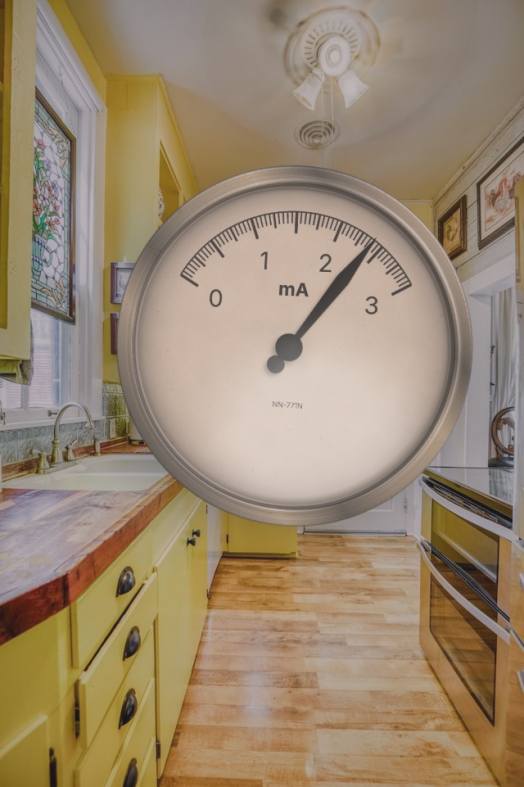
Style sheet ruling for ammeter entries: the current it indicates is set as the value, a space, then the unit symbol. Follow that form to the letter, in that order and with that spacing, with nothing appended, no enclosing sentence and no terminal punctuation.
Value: 2.4 mA
